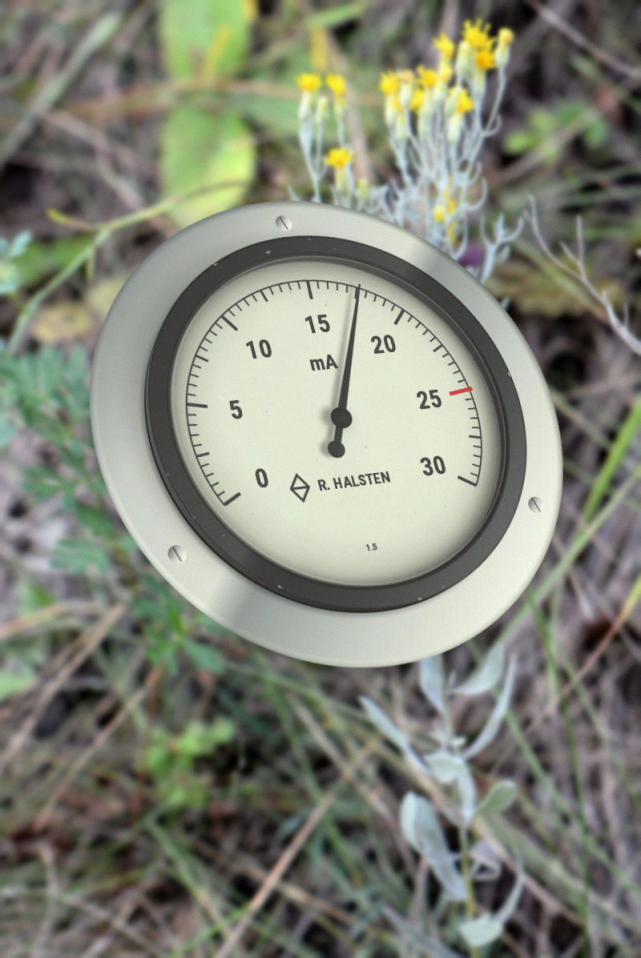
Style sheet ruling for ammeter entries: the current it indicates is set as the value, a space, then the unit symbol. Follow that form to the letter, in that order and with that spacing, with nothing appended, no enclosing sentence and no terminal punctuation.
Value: 17.5 mA
